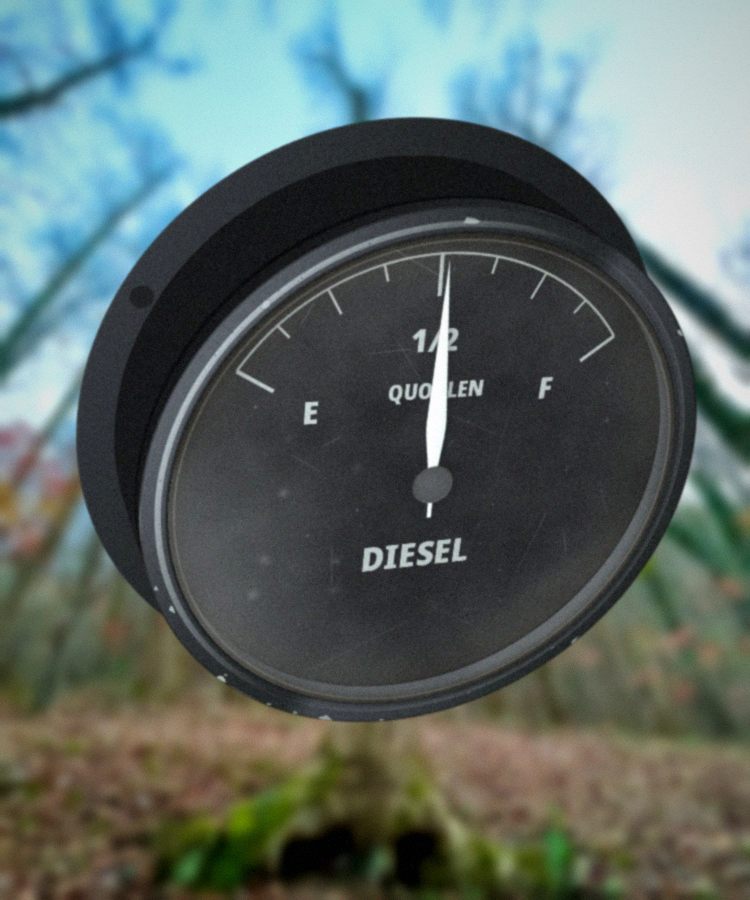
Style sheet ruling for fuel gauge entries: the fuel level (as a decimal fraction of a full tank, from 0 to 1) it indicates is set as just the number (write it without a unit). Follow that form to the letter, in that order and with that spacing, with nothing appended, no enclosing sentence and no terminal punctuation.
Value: 0.5
